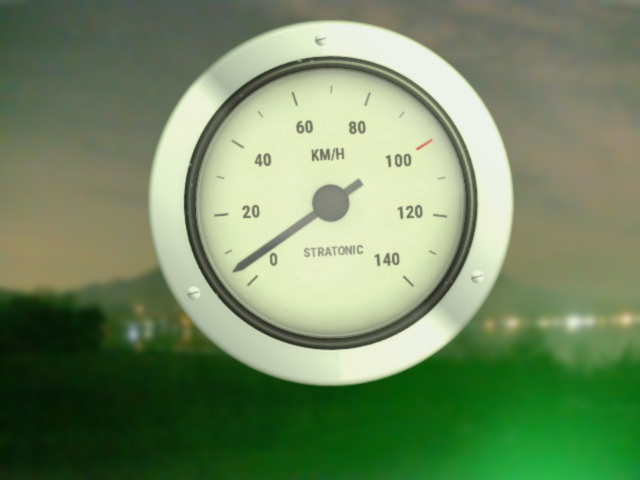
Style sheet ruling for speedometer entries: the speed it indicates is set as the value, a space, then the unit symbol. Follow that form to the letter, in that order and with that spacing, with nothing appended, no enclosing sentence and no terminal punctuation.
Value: 5 km/h
